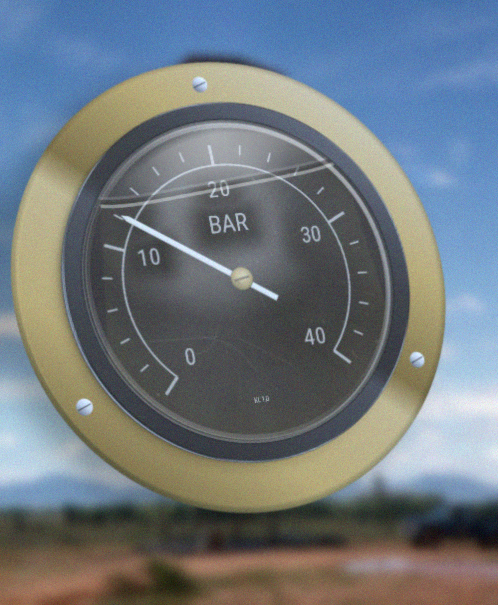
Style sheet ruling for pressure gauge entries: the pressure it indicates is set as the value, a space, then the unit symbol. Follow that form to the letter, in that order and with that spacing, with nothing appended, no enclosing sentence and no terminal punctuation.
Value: 12 bar
